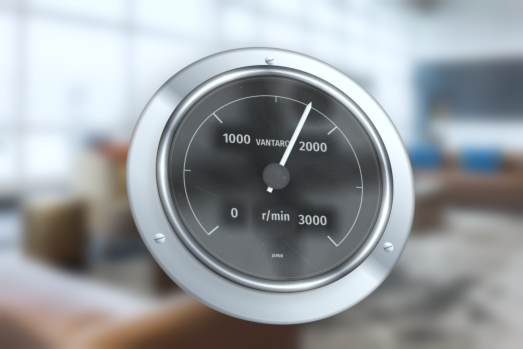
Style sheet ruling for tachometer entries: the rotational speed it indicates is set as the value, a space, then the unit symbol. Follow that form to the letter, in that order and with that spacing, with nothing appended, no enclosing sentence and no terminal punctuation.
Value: 1750 rpm
